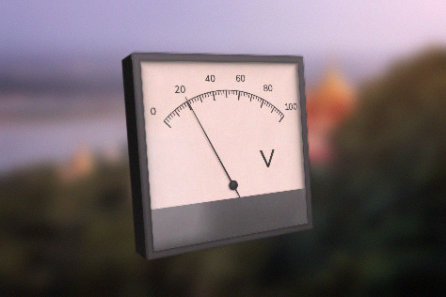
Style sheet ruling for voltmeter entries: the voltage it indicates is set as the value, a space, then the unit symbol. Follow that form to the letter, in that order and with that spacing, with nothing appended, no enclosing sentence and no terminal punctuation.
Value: 20 V
